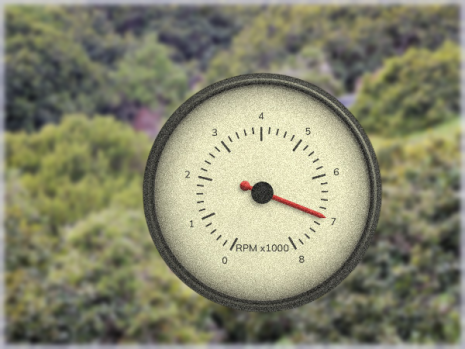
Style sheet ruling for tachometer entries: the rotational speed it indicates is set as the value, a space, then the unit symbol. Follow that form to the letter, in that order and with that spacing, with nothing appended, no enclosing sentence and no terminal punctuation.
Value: 7000 rpm
